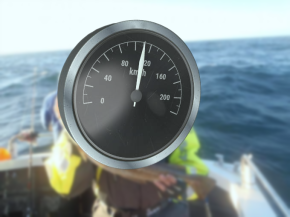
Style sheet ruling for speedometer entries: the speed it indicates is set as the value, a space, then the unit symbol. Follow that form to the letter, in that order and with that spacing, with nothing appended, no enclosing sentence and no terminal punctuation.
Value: 110 km/h
